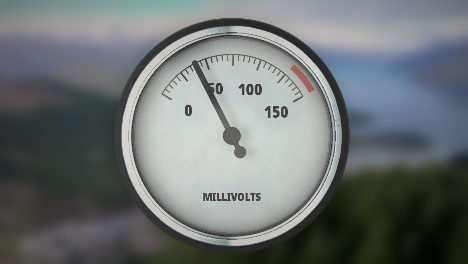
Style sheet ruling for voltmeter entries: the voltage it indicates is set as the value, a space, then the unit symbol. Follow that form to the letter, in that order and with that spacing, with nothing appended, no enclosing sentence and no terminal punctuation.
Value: 40 mV
